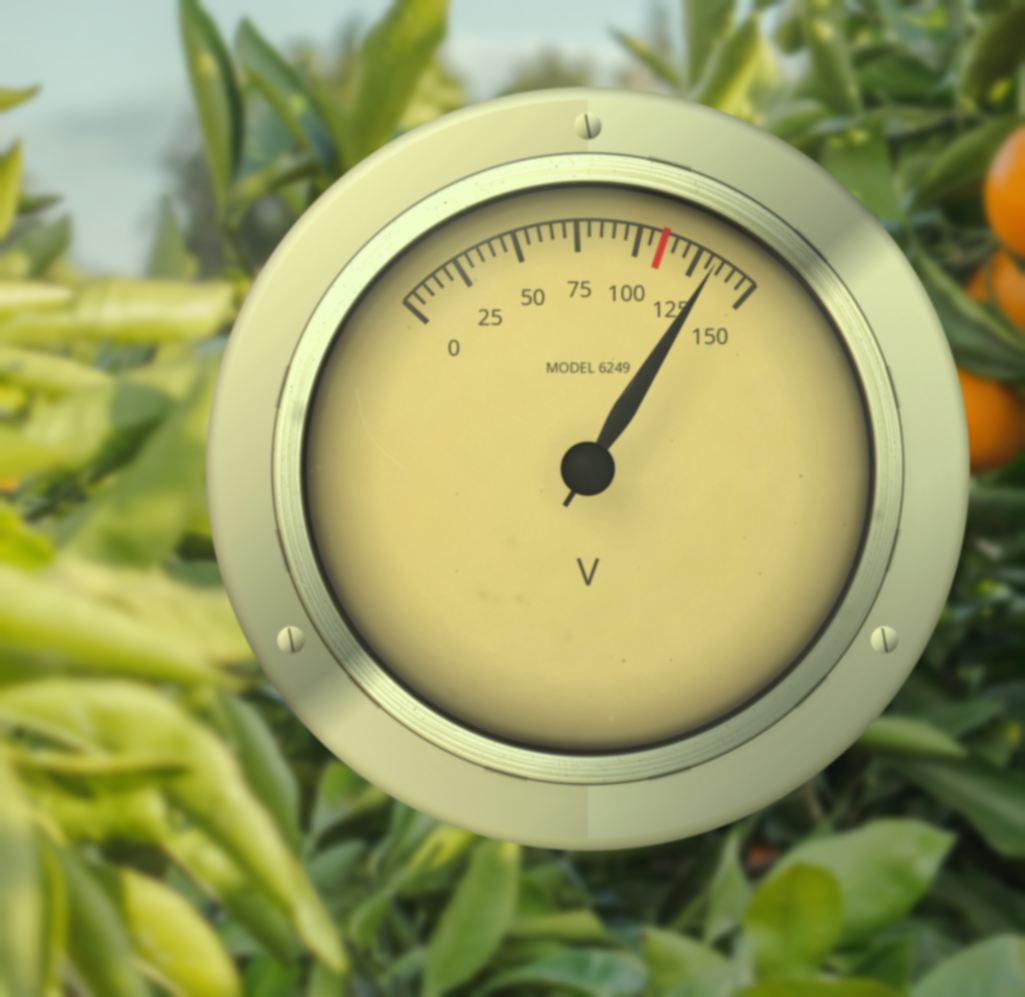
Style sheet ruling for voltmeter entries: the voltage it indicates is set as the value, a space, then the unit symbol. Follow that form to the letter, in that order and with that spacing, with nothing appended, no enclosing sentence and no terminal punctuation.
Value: 132.5 V
